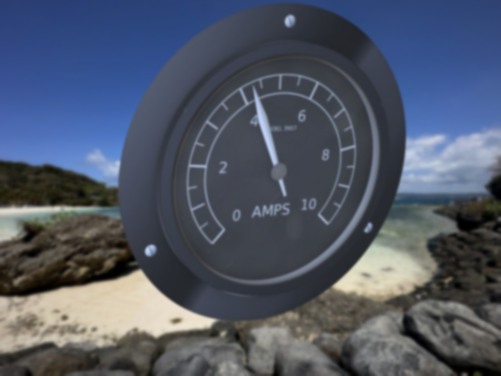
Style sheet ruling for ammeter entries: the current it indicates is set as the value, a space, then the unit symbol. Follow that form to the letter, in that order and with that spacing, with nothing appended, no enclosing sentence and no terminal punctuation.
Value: 4.25 A
